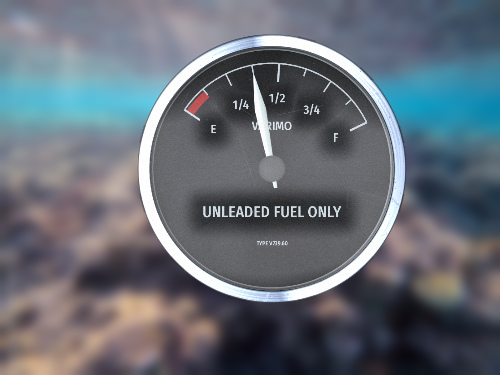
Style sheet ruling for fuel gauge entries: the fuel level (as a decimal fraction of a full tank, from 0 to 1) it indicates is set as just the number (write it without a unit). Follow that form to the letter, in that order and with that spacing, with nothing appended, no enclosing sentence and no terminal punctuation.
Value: 0.375
